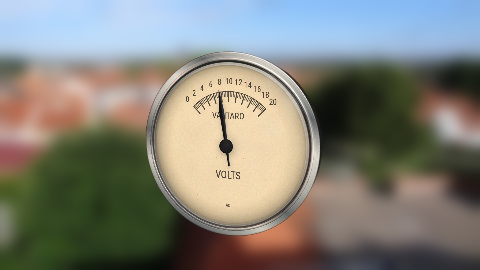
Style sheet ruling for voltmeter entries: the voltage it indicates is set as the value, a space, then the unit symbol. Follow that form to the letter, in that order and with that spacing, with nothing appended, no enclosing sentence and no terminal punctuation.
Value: 8 V
